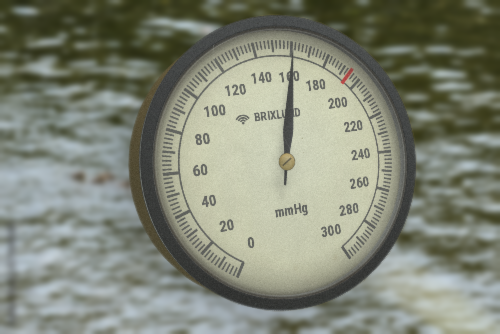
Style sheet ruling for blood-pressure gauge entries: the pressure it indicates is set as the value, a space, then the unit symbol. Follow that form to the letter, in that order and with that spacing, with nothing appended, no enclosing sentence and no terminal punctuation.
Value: 160 mmHg
